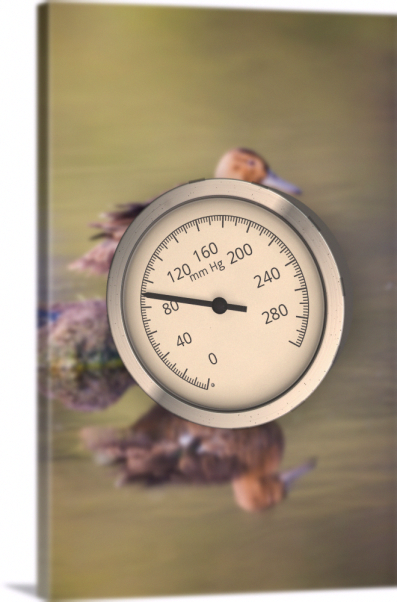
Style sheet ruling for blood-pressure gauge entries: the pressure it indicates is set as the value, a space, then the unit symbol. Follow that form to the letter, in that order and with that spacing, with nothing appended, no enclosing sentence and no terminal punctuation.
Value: 90 mmHg
